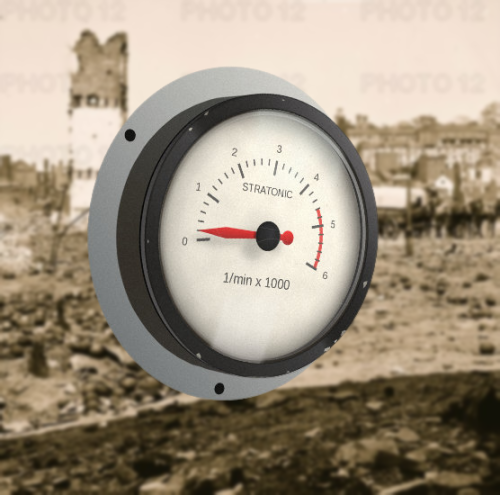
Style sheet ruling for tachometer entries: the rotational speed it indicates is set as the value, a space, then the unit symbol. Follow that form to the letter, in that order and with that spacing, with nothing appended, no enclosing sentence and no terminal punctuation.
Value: 200 rpm
